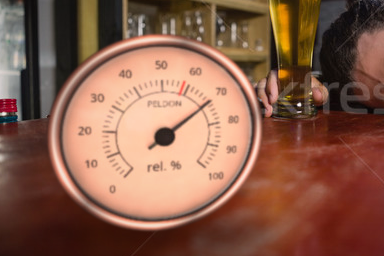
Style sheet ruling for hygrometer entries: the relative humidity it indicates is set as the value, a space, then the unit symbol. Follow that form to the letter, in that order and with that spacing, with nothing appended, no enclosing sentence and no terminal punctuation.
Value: 70 %
